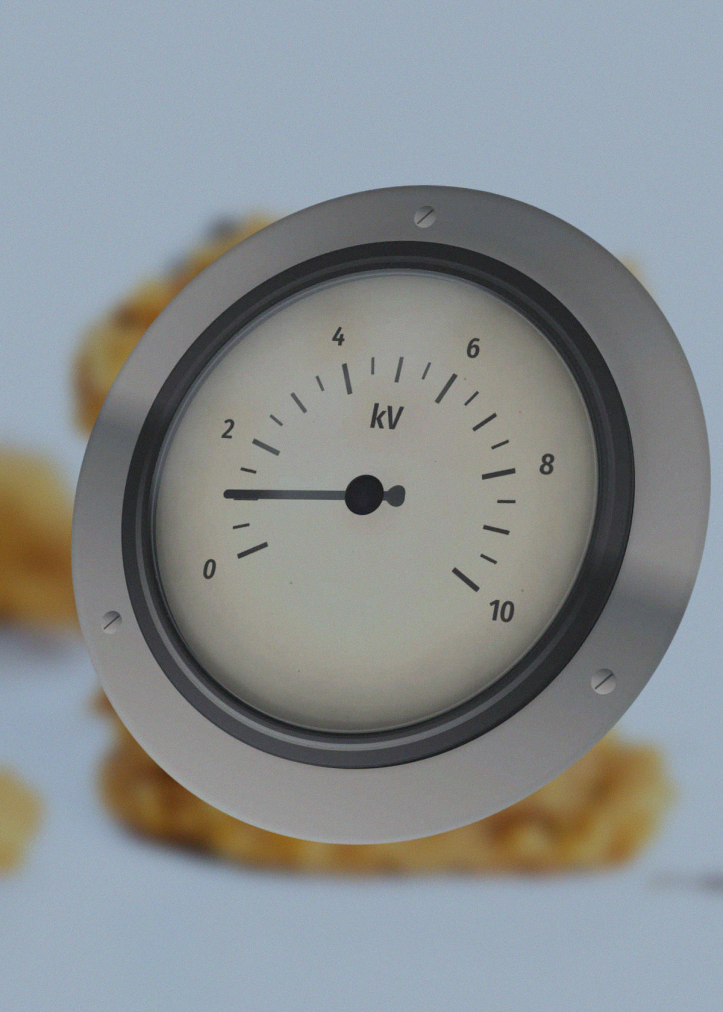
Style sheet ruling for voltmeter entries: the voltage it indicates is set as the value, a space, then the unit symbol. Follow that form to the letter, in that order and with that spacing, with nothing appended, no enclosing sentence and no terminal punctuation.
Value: 1 kV
